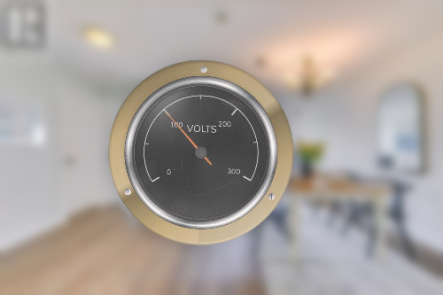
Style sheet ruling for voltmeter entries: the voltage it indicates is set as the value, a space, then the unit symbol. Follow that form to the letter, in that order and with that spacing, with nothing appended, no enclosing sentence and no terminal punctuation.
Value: 100 V
